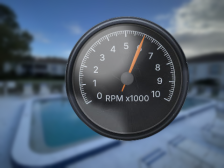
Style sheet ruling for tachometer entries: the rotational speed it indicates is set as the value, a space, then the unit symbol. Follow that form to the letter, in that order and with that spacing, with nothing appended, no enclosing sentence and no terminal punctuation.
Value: 6000 rpm
